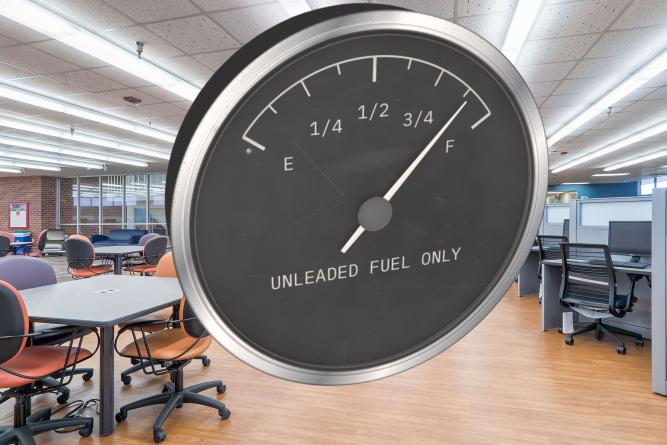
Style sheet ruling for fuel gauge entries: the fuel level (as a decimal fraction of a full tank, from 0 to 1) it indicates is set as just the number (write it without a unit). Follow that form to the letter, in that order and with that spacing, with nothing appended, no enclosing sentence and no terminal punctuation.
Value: 0.875
